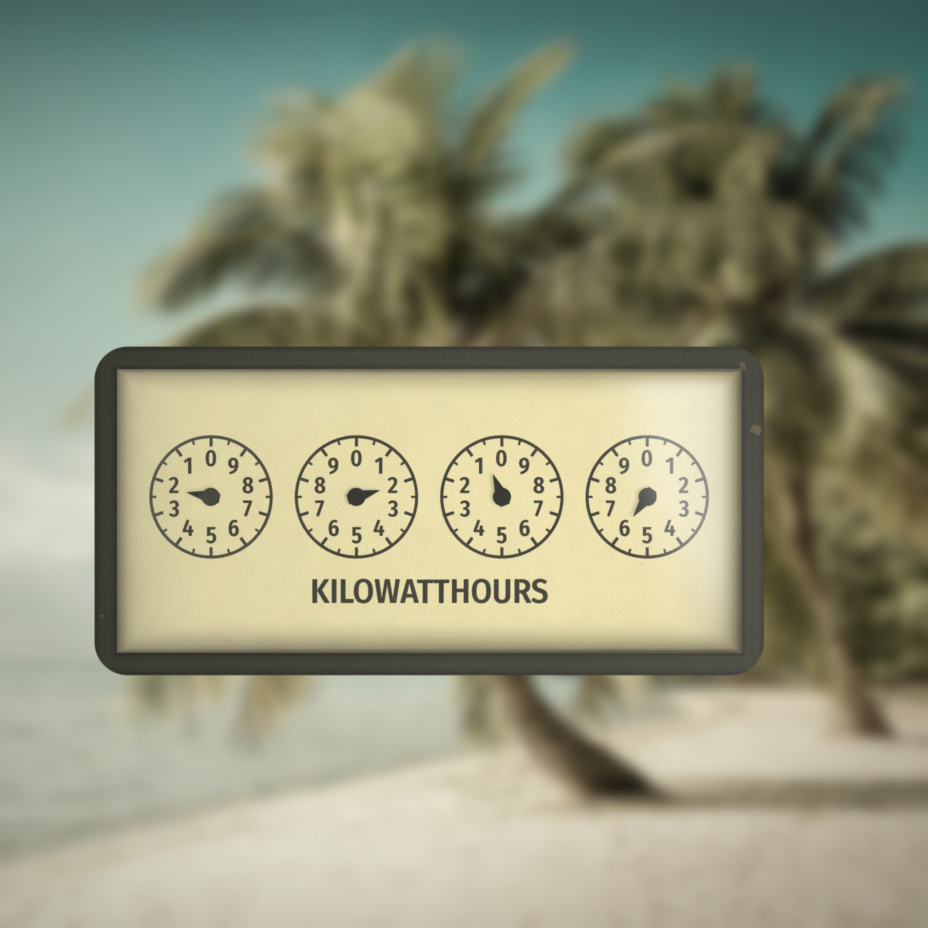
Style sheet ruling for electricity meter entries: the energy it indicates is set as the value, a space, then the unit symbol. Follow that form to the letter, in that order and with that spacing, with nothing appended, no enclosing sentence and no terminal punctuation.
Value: 2206 kWh
